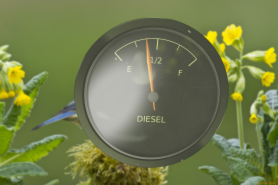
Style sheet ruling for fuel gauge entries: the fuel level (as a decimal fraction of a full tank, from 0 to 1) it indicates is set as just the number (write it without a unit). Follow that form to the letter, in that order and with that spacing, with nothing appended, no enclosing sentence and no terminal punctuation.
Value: 0.375
